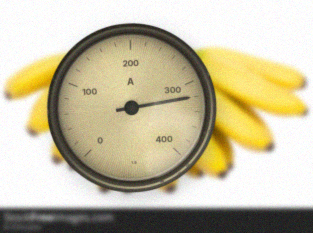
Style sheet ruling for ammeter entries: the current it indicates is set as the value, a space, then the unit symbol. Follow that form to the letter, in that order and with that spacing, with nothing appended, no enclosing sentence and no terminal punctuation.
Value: 320 A
